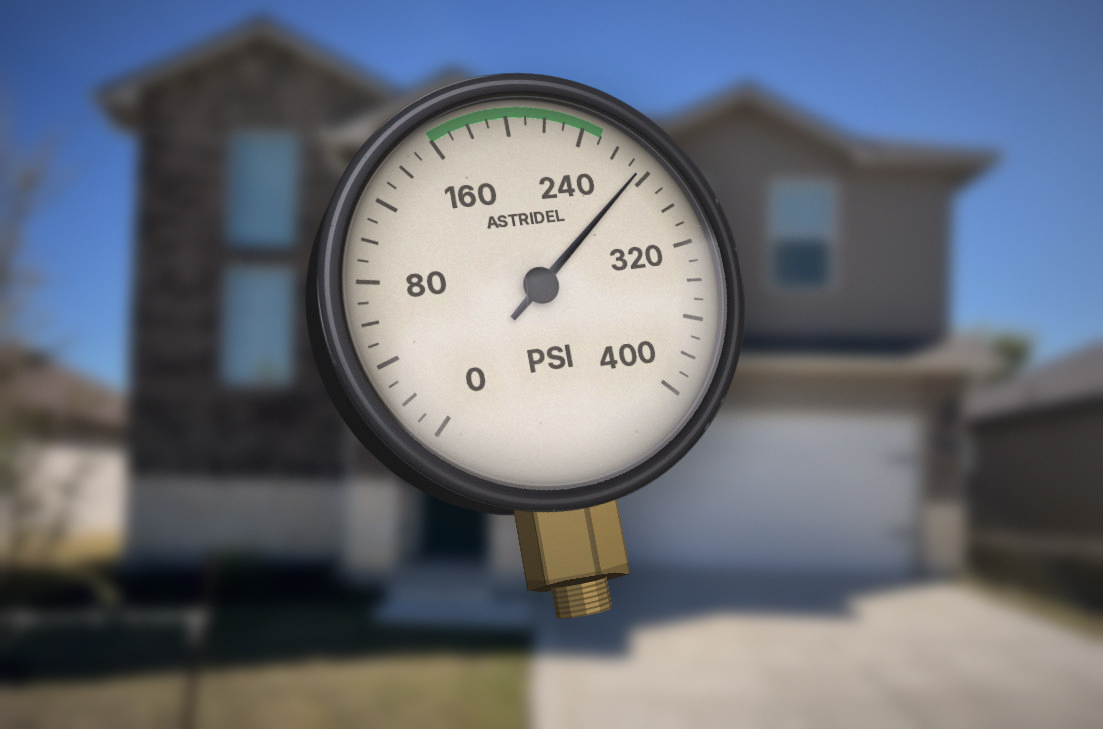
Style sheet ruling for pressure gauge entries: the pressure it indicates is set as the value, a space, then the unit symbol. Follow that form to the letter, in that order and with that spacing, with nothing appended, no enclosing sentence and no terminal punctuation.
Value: 275 psi
